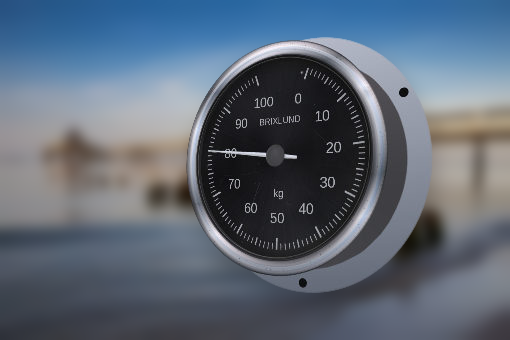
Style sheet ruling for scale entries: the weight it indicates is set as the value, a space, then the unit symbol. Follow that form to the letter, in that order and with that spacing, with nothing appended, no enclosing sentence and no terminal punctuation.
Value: 80 kg
